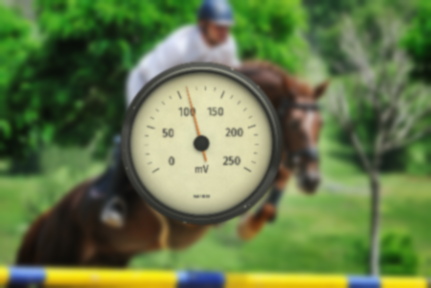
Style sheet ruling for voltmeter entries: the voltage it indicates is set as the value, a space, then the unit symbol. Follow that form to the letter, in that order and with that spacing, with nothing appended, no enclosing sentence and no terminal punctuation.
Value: 110 mV
